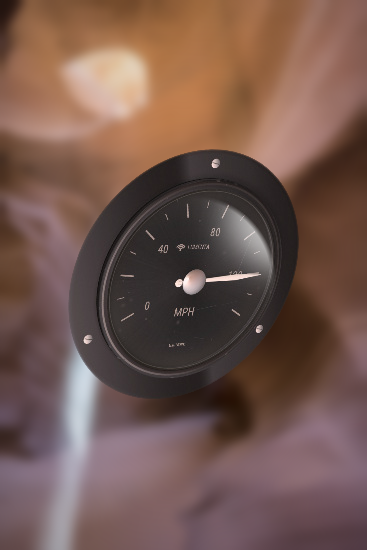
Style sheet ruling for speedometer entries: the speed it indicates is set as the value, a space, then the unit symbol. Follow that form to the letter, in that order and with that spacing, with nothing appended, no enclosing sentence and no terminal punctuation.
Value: 120 mph
